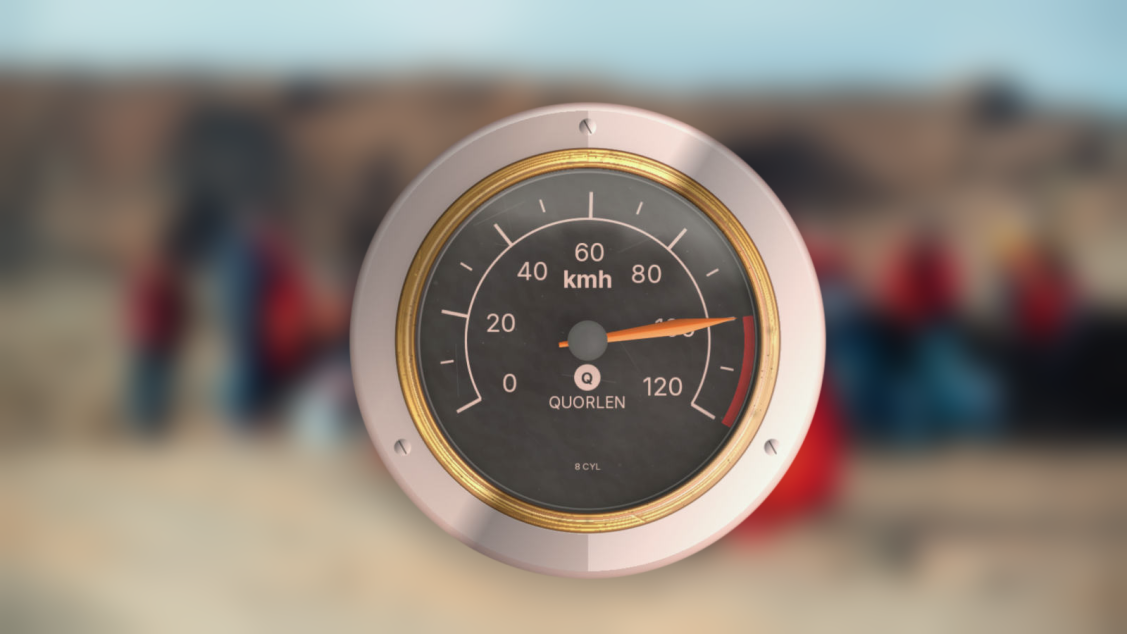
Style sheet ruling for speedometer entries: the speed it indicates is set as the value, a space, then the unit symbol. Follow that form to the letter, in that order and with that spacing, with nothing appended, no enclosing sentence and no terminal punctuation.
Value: 100 km/h
